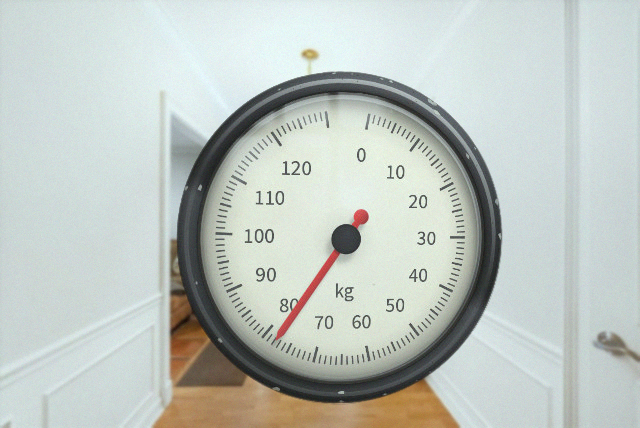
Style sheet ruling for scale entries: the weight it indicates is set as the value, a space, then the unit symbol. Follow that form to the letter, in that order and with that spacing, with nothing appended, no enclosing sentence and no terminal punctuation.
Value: 78 kg
